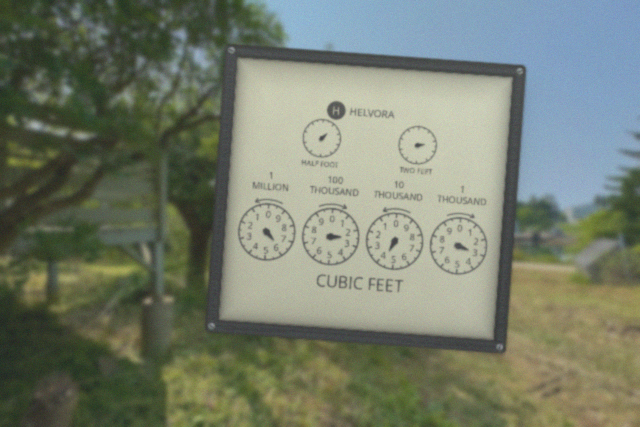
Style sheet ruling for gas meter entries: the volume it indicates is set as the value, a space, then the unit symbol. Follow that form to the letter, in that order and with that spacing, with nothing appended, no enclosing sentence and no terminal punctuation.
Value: 624300 ft³
